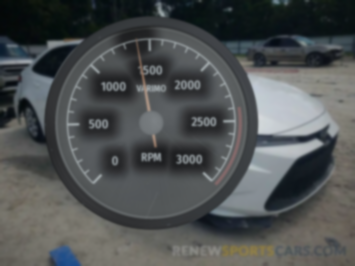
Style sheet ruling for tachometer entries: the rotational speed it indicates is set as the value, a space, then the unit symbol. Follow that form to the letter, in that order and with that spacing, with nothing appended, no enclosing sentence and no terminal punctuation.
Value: 1400 rpm
